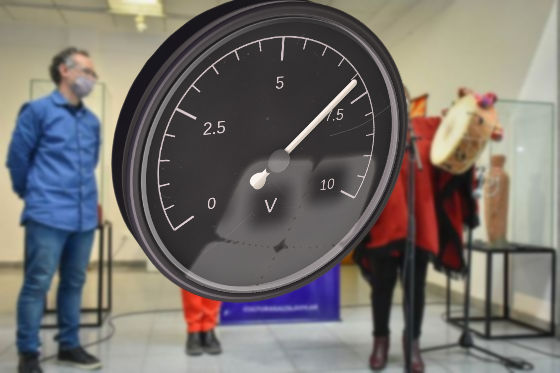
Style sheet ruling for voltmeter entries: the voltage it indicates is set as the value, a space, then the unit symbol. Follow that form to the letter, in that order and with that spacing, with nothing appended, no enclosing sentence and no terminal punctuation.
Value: 7 V
